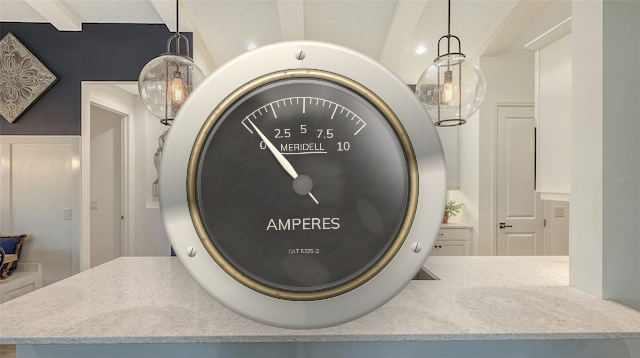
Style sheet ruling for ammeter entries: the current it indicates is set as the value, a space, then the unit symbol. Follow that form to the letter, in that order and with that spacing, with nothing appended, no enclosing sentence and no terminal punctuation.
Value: 0.5 A
